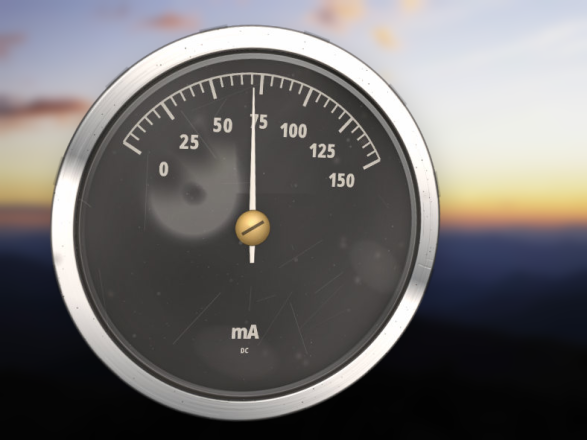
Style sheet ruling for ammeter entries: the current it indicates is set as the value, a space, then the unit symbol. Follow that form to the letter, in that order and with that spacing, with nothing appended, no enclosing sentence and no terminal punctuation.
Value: 70 mA
